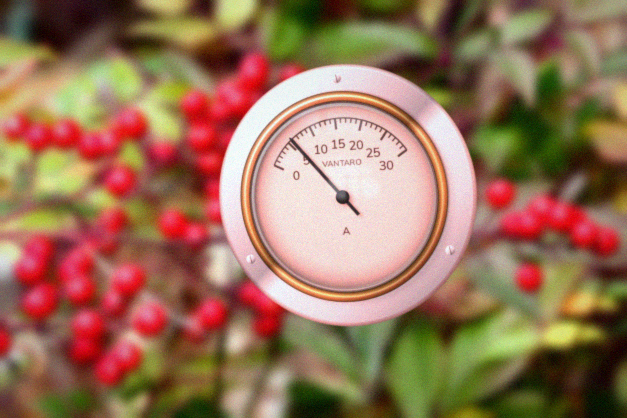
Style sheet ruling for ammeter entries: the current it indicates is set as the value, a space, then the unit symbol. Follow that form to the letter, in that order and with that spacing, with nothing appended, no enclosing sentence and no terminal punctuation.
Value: 6 A
